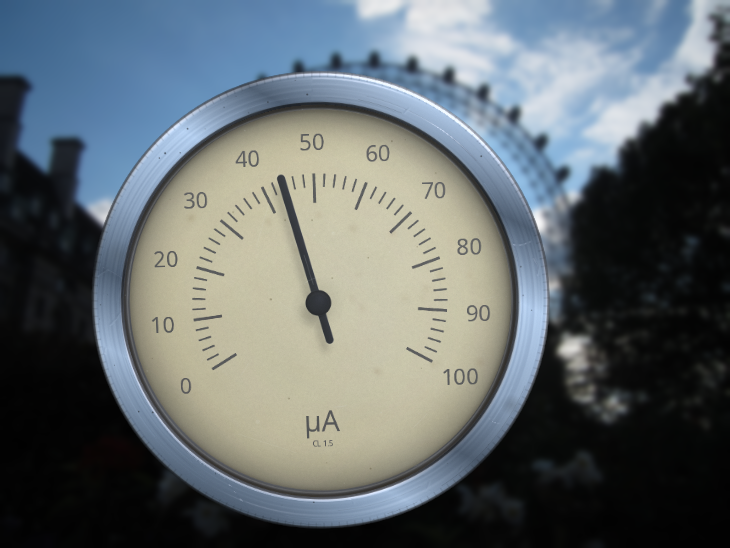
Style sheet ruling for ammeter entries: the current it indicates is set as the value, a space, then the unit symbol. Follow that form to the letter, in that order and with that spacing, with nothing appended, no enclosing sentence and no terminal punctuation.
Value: 44 µA
